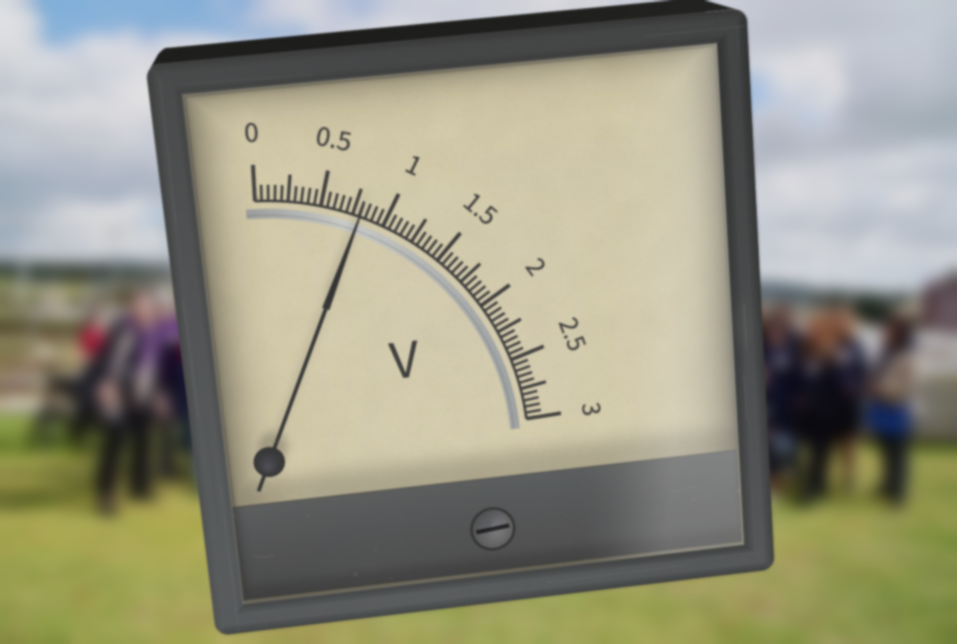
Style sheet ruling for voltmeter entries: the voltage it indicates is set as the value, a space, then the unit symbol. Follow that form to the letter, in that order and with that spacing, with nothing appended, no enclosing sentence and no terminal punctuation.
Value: 0.8 V
